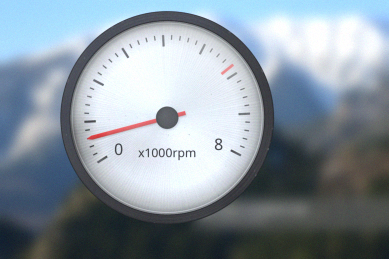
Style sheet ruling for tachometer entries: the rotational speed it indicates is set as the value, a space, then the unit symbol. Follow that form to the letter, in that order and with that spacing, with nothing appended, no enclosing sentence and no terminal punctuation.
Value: 600 rpm
